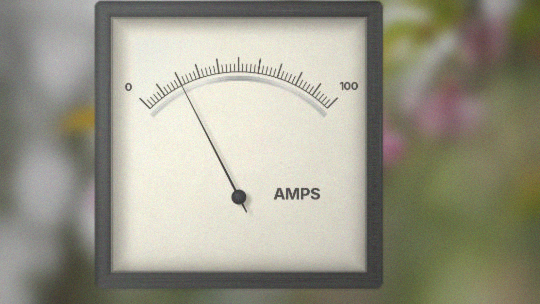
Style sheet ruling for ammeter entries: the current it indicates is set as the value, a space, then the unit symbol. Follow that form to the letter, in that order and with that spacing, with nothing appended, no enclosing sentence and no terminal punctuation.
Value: 20 A
